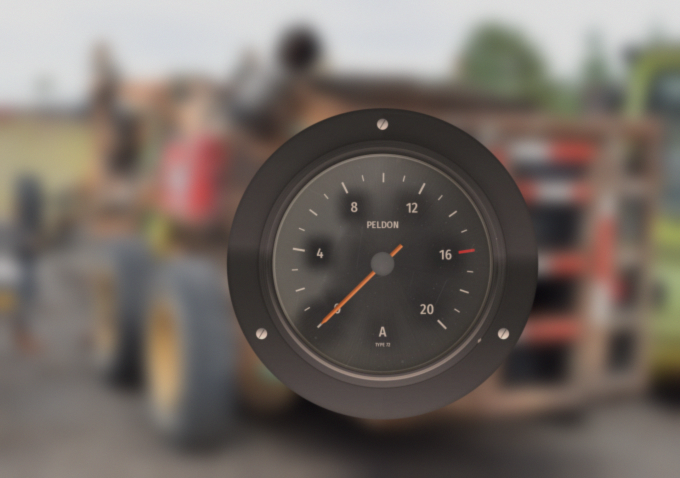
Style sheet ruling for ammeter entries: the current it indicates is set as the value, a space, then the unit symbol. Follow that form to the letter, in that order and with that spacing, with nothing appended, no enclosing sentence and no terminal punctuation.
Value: 0 A
